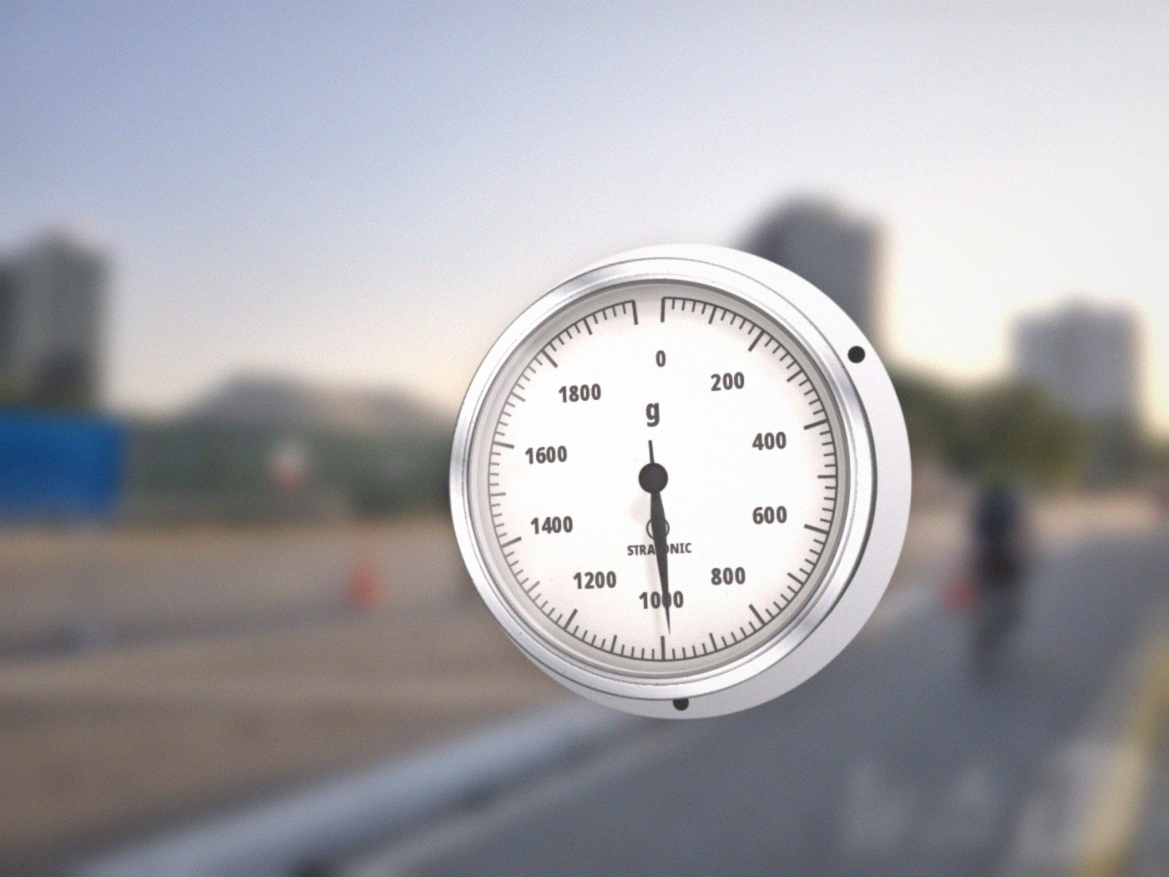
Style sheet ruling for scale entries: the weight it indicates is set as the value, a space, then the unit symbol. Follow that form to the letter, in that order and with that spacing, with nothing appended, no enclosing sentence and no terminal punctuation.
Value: 980 g
